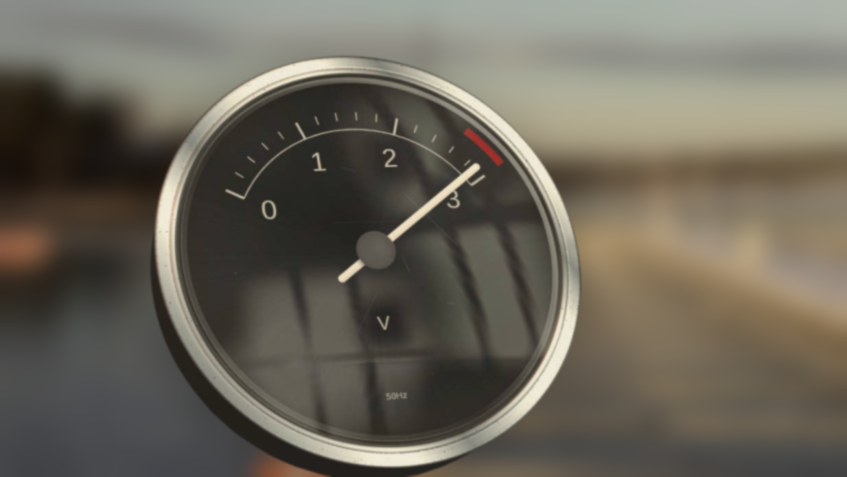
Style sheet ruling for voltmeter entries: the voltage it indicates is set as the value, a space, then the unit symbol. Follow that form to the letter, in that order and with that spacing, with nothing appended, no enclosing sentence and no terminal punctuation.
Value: 2.9 V
